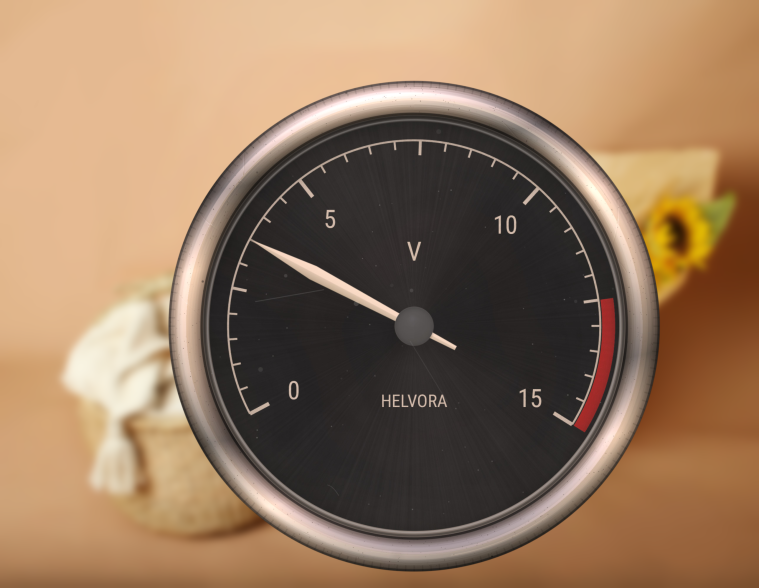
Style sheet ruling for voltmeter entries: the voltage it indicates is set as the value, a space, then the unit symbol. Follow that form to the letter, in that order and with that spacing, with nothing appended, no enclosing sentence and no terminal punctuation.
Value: 3.5 V
